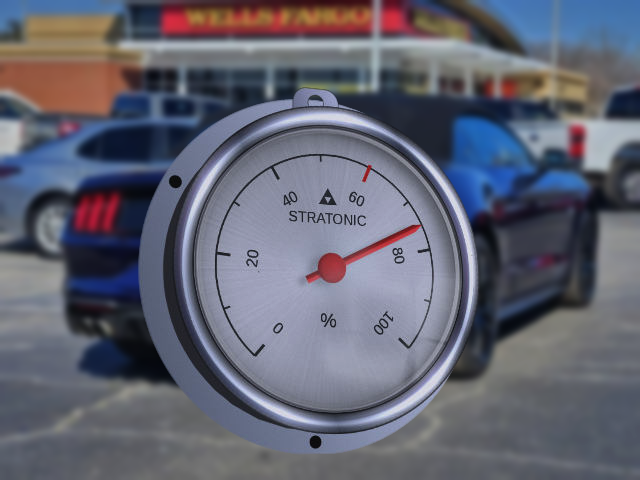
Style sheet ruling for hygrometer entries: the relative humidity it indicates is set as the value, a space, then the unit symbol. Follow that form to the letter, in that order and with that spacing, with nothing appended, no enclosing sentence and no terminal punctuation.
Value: 75 %
